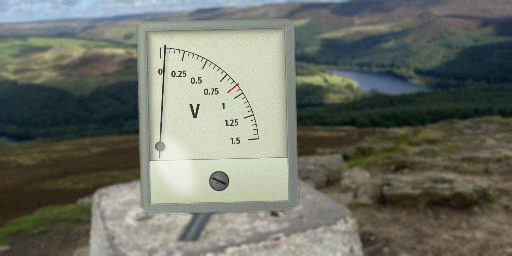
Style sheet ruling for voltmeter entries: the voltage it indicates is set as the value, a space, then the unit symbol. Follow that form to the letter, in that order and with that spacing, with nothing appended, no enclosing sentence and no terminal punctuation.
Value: 0.05 V
